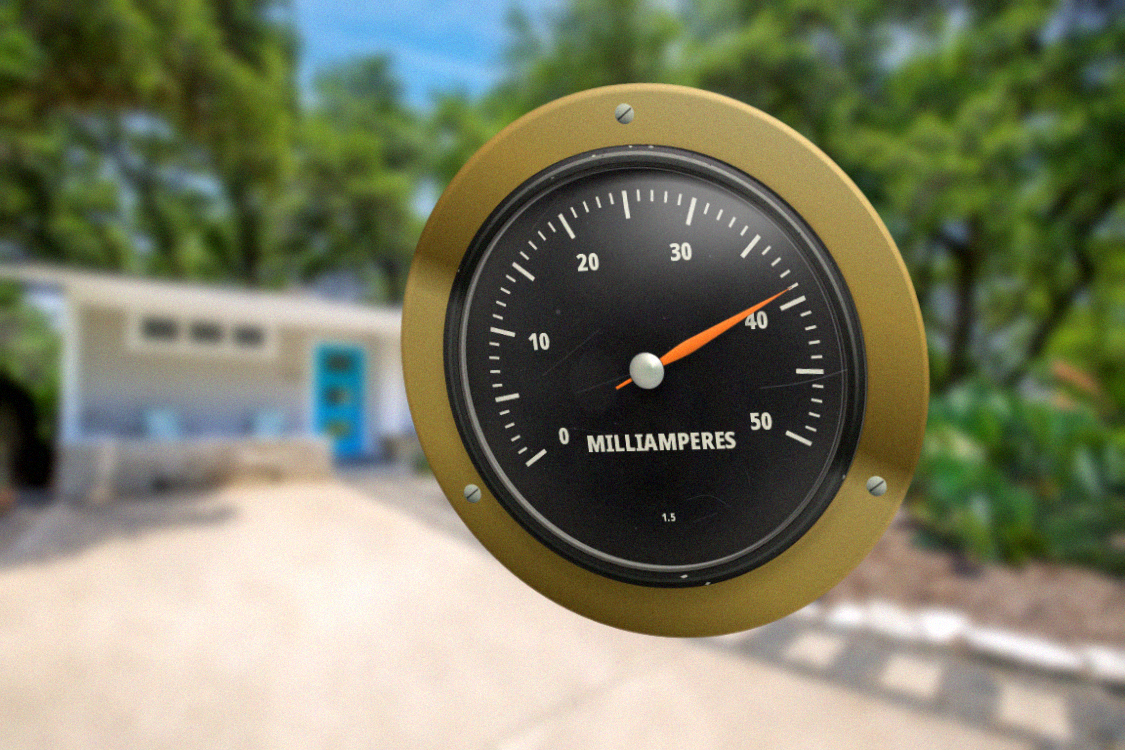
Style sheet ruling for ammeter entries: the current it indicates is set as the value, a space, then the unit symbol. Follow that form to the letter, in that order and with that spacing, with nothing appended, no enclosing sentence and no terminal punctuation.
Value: 39 mA
